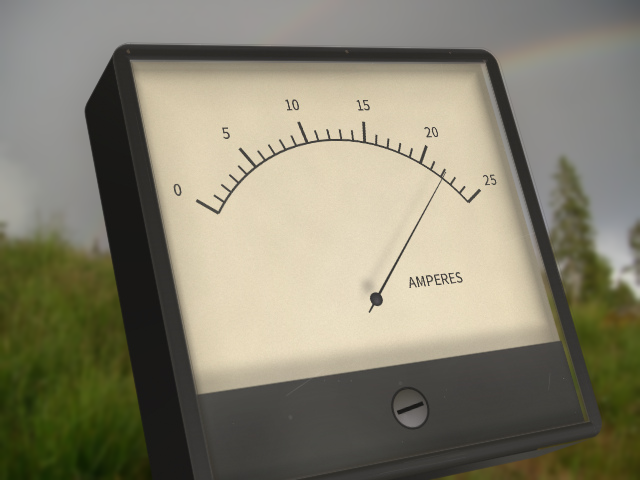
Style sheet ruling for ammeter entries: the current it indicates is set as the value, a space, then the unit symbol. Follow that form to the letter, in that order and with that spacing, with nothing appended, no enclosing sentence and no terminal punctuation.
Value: 22 A
